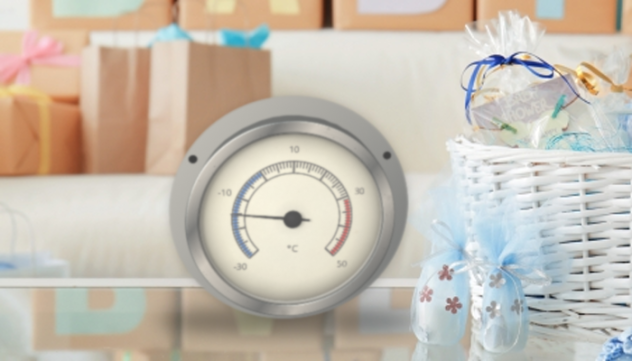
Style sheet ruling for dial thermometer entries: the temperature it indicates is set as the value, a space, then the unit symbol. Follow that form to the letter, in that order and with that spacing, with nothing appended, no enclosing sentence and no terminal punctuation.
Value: -15 °C
